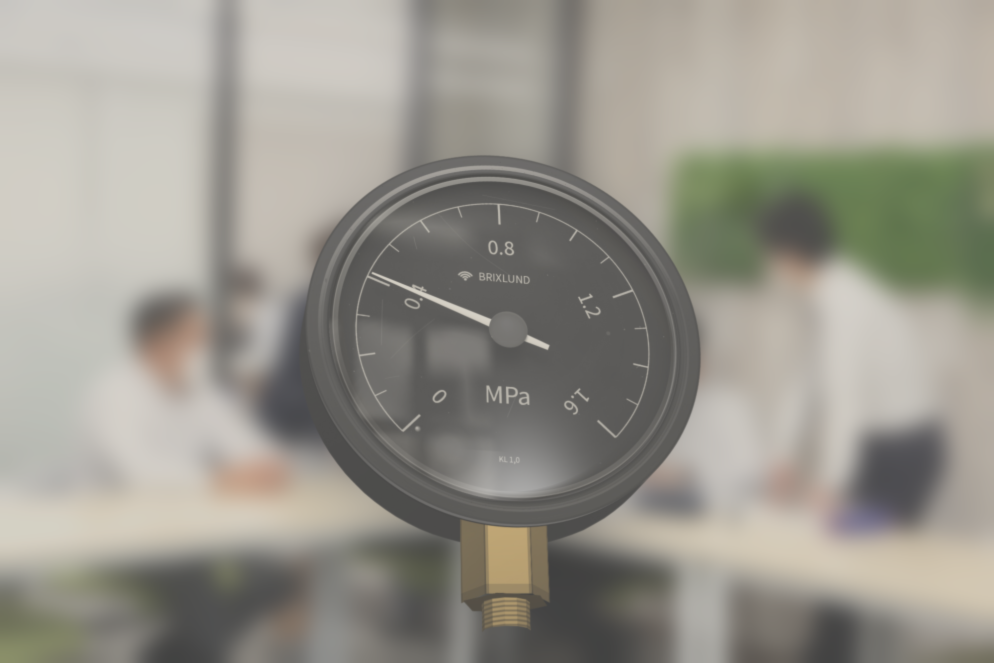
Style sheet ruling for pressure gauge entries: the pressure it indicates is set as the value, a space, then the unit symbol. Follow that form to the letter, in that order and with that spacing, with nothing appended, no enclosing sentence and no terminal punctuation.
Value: 0.4 MPa
